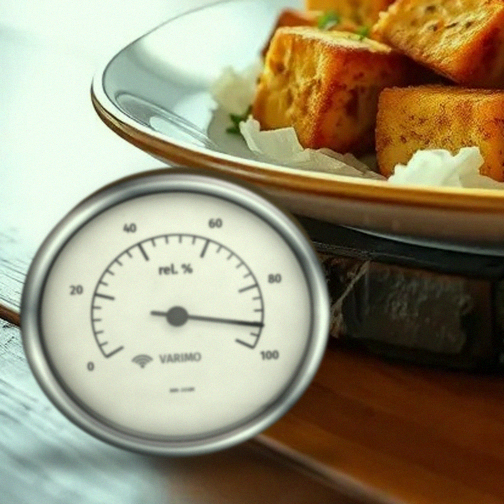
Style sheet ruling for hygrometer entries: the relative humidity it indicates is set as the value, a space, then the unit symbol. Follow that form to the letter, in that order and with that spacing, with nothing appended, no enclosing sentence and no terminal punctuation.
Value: 92 %
